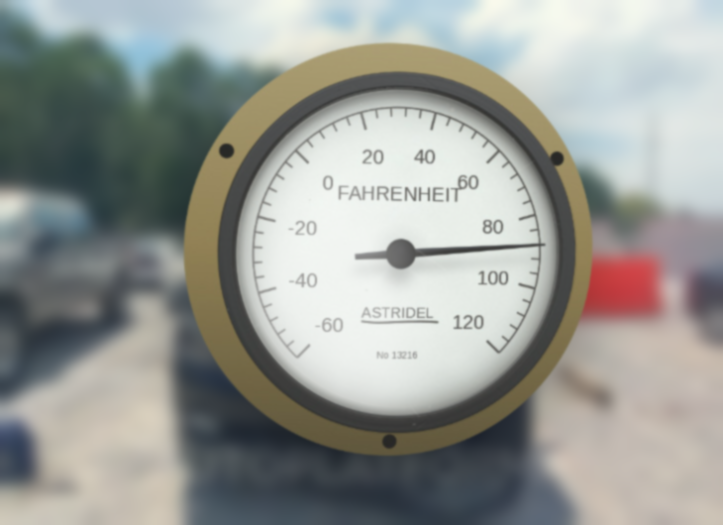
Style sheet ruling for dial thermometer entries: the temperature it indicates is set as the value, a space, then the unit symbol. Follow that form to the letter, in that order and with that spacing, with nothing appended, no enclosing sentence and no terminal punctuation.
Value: 88 °F
